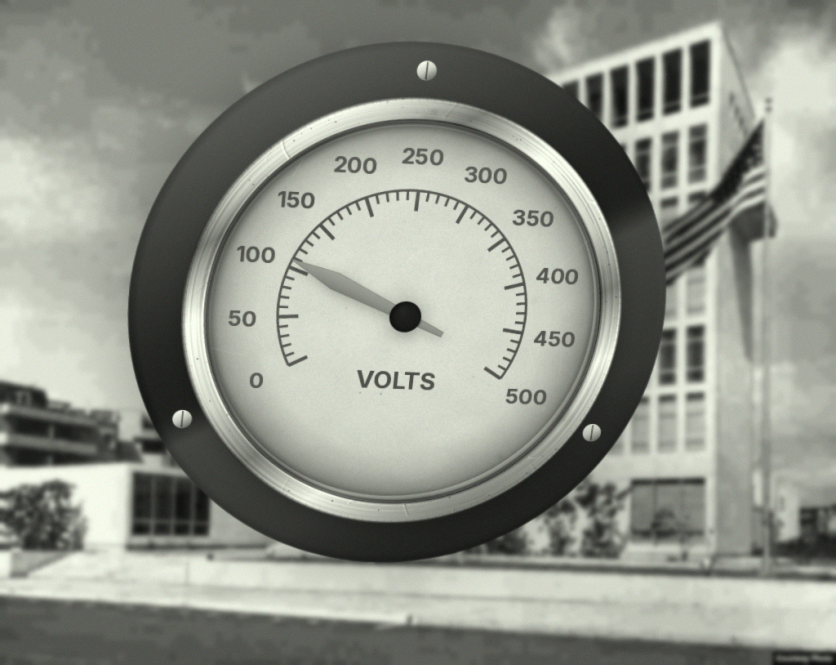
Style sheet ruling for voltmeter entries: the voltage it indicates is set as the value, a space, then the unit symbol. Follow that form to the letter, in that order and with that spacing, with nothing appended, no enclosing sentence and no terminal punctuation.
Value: 110 V
